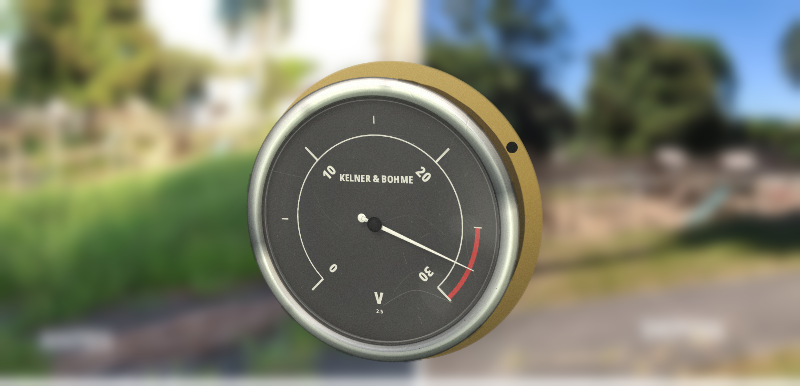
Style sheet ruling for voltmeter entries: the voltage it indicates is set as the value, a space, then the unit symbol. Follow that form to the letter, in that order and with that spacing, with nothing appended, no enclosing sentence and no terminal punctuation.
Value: 27.5 V
